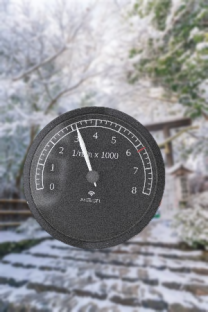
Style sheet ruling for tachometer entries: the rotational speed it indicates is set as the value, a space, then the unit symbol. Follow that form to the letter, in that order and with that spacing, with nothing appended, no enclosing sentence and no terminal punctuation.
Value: 3200 rpm
